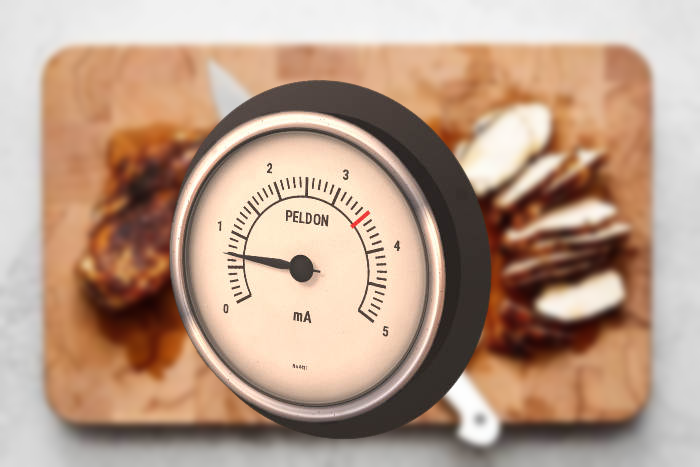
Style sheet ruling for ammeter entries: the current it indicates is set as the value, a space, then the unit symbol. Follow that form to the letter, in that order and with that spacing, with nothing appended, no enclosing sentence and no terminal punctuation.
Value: 0.7 mA
